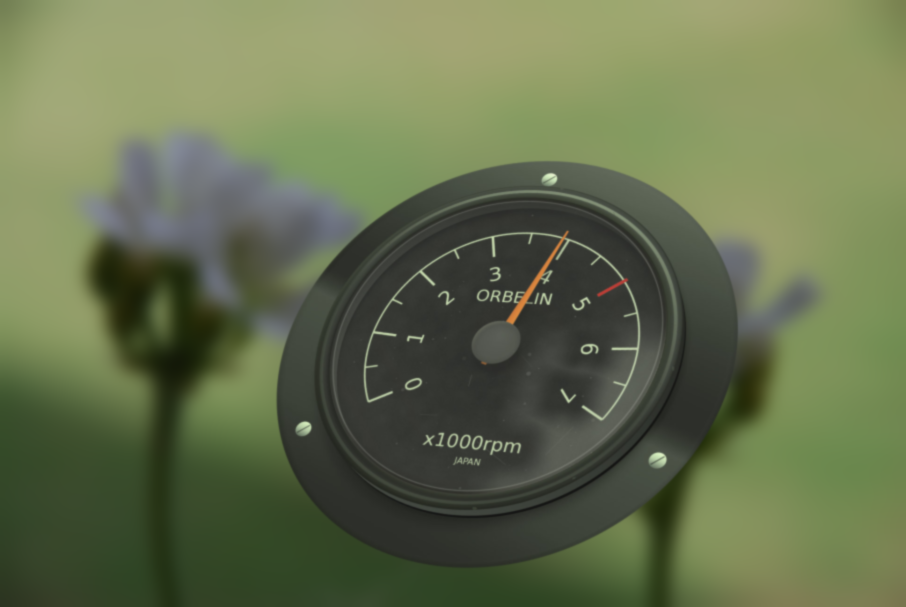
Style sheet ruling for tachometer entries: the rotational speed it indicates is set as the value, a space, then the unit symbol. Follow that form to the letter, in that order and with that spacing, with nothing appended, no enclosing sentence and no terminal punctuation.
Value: 4000 rpm
